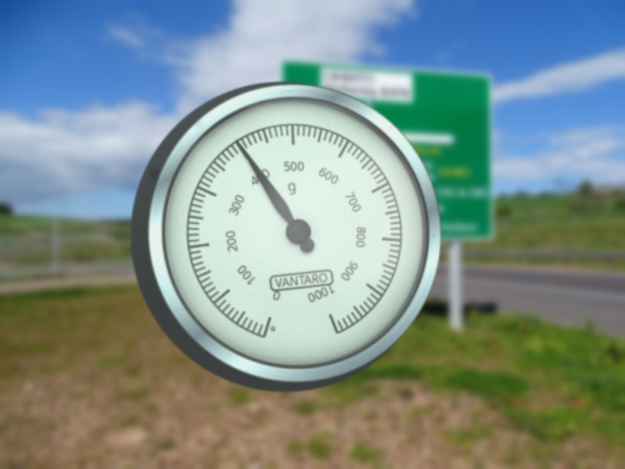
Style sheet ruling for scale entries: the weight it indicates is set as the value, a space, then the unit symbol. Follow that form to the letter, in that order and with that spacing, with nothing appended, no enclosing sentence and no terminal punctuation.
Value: 400 g
